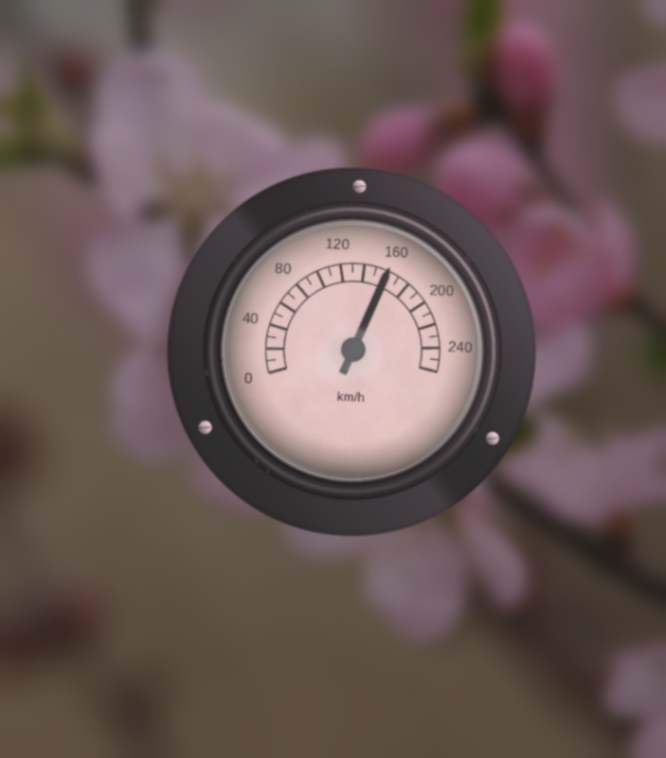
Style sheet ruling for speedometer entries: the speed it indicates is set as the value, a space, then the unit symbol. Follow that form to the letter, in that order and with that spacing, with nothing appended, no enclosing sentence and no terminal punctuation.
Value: 160 km/h
